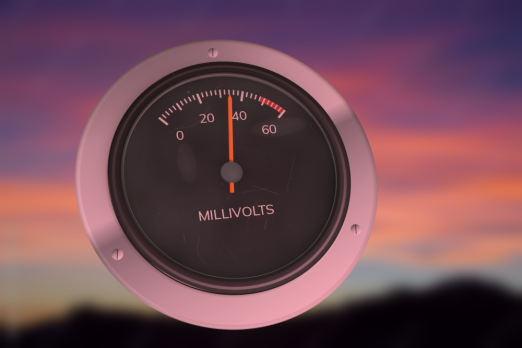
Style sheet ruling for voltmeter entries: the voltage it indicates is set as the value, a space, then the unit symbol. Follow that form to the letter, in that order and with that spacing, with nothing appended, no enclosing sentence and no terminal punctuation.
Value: 34 mV
